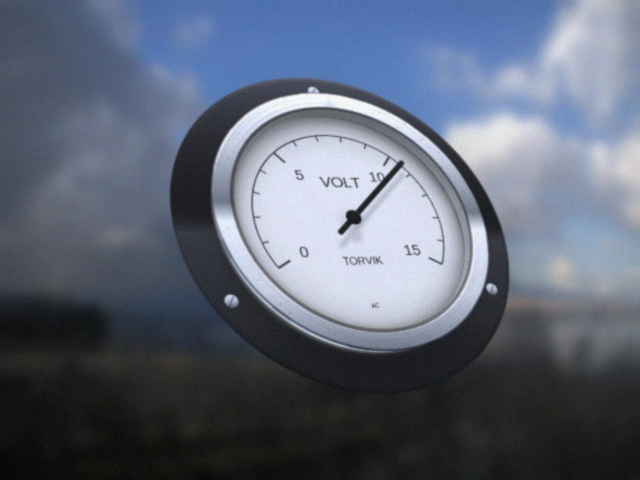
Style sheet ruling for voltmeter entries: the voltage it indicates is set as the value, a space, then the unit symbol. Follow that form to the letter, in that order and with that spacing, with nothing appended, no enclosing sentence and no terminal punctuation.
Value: 10.5 V
